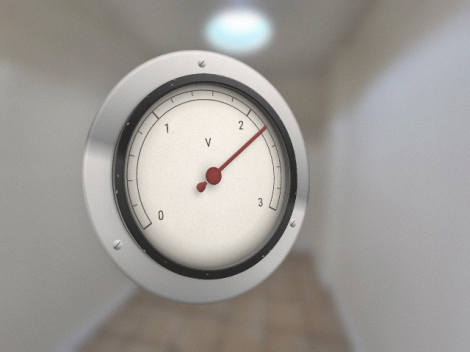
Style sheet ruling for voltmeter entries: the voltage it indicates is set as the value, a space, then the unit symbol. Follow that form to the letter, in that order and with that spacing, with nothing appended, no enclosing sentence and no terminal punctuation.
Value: 2.2 V
